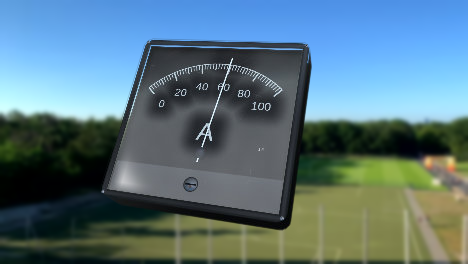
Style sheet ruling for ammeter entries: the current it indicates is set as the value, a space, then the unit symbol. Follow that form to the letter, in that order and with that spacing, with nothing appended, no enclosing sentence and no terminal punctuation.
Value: 60 A
